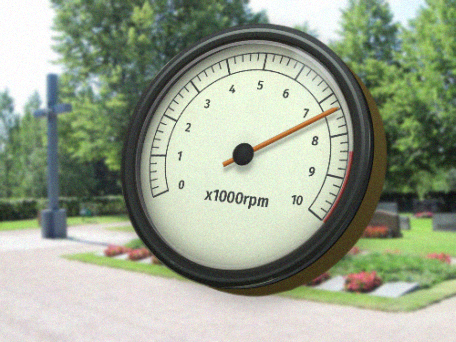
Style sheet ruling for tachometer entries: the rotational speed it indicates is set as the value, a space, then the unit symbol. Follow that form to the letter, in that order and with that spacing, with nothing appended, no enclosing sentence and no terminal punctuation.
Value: 7400 rpm
